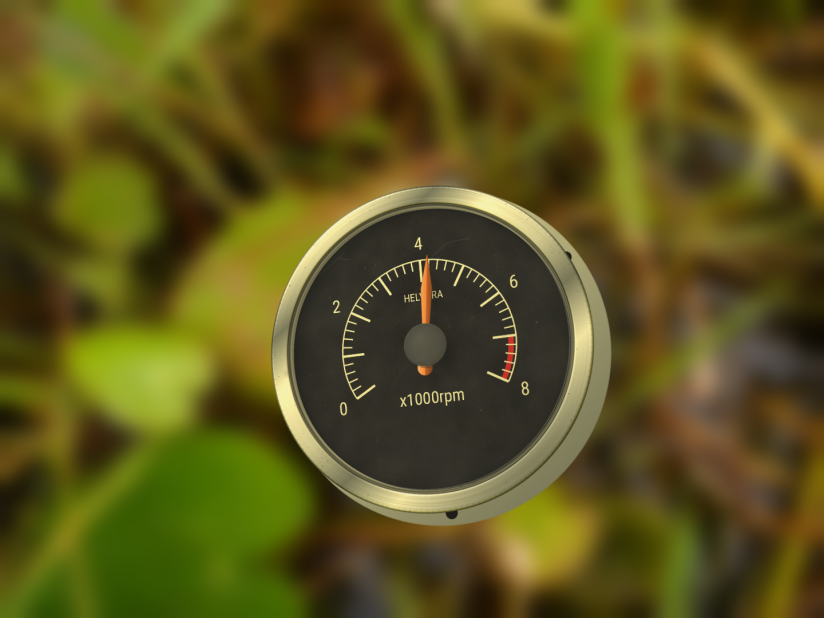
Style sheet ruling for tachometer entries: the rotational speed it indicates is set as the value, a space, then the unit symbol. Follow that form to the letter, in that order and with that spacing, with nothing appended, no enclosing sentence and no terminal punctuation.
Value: 4200 rpm
